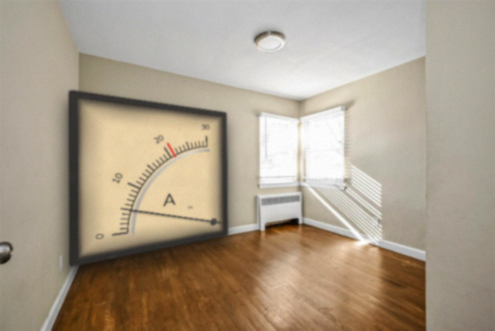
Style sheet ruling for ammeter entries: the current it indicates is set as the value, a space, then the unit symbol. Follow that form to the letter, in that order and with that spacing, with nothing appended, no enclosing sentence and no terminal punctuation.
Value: 5 A
